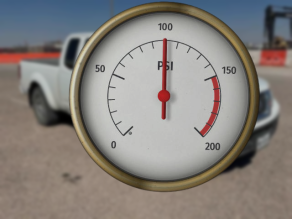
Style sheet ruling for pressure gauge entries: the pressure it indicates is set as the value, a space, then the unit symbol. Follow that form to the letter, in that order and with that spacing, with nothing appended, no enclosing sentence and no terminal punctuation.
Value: 100 psi
